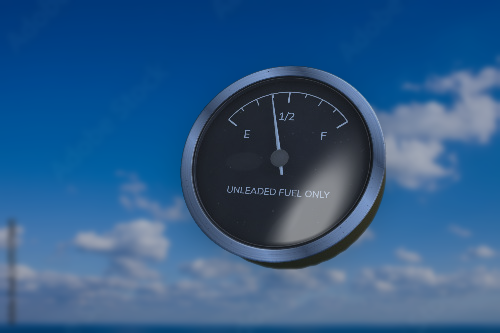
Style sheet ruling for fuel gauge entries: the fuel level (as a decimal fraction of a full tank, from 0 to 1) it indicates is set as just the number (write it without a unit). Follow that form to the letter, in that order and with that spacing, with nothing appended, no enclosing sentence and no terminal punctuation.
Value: 0.375
